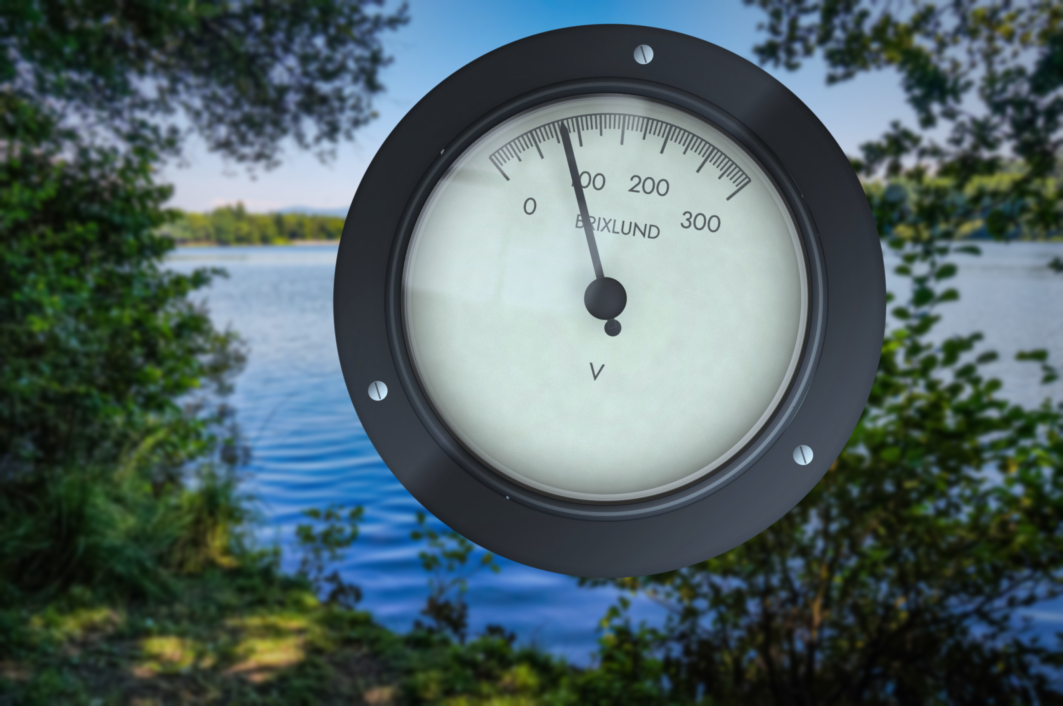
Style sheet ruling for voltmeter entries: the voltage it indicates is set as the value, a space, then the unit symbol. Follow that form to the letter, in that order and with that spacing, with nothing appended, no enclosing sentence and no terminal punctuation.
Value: 85 V
